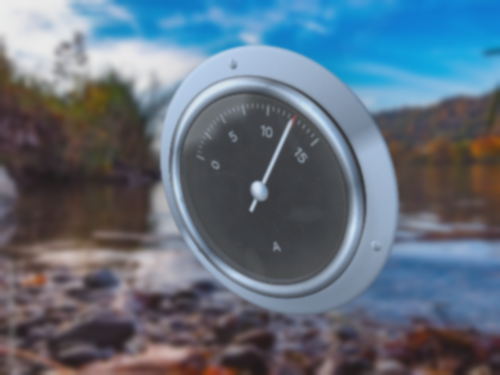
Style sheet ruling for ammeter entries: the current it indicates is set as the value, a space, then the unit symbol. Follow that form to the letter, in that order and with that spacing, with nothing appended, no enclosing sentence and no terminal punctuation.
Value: 12.5 A
